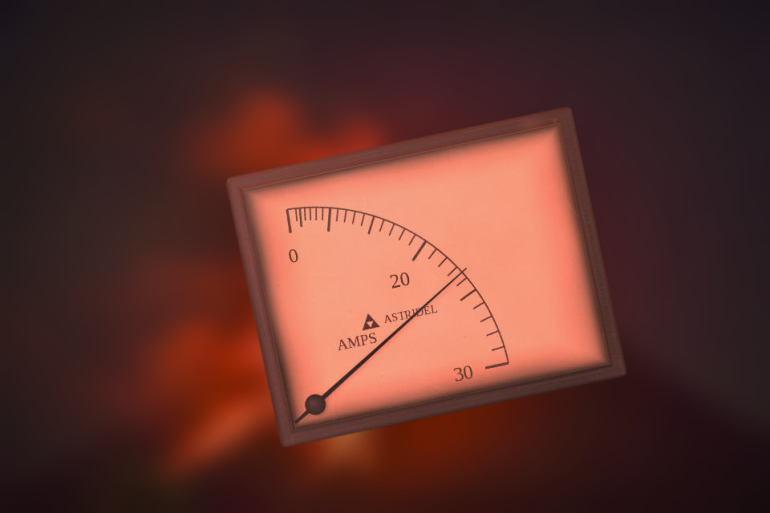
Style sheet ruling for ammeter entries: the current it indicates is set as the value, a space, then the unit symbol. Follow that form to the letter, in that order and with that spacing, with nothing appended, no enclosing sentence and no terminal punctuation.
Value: 23.5 A
